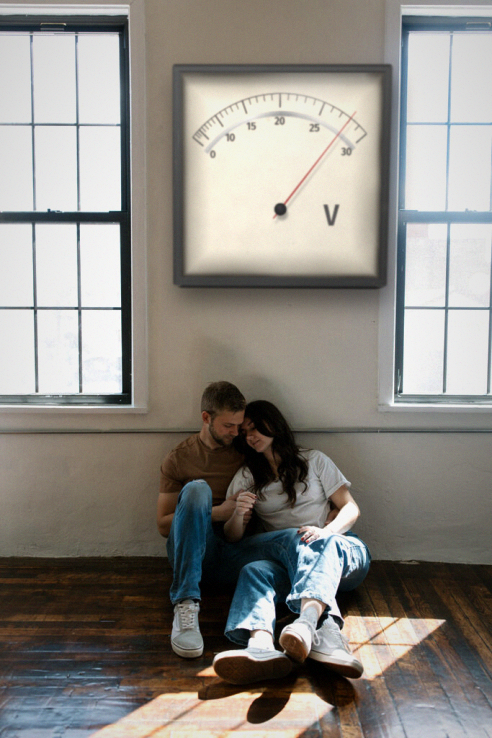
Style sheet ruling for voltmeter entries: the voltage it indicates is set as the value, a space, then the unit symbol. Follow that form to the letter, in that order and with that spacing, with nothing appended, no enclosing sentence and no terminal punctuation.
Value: 28 V
